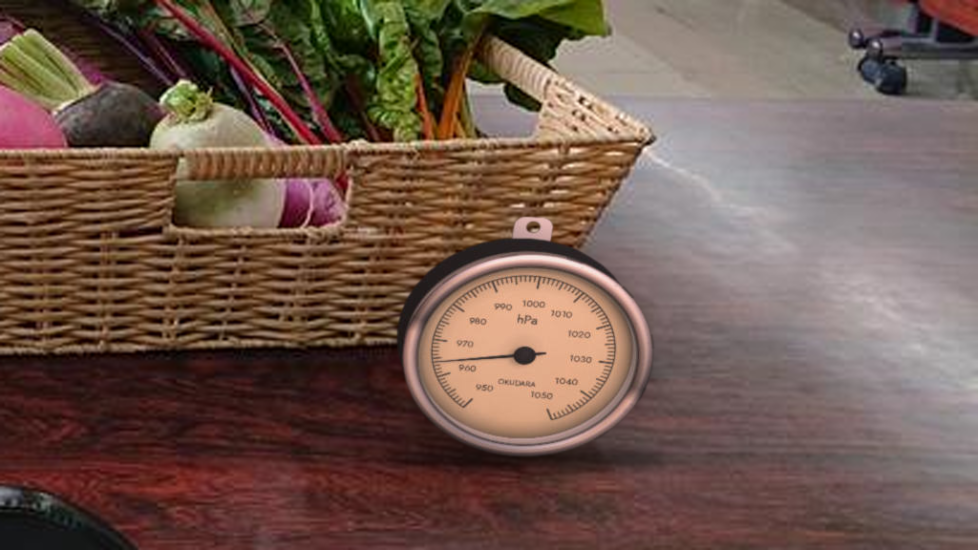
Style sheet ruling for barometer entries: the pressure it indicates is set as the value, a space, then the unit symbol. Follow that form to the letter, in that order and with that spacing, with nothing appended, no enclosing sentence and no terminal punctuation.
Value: 965 hPa
